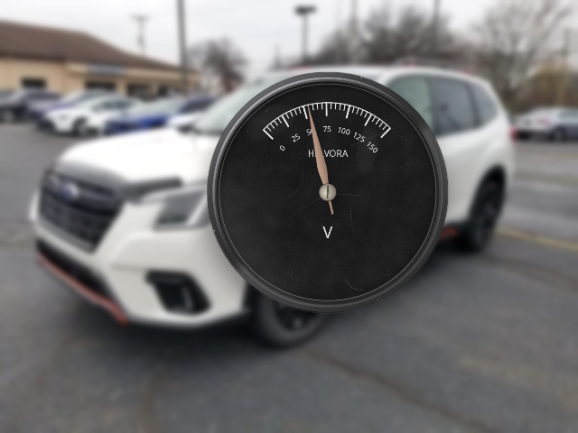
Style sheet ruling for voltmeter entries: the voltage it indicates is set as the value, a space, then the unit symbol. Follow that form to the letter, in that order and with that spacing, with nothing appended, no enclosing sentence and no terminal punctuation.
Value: 55 V
